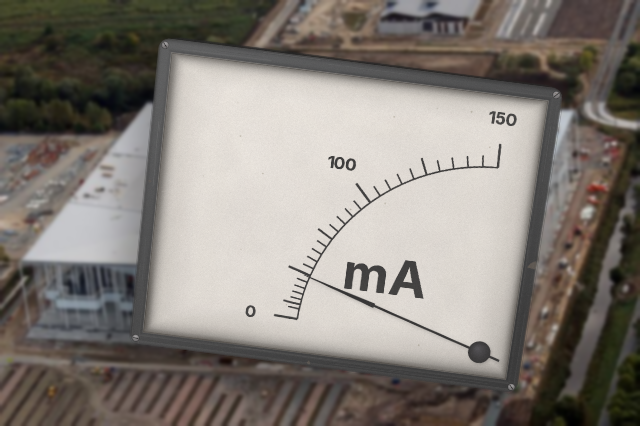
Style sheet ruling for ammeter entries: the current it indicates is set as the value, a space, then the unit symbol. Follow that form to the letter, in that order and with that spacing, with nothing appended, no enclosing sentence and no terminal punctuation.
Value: 50 mA
